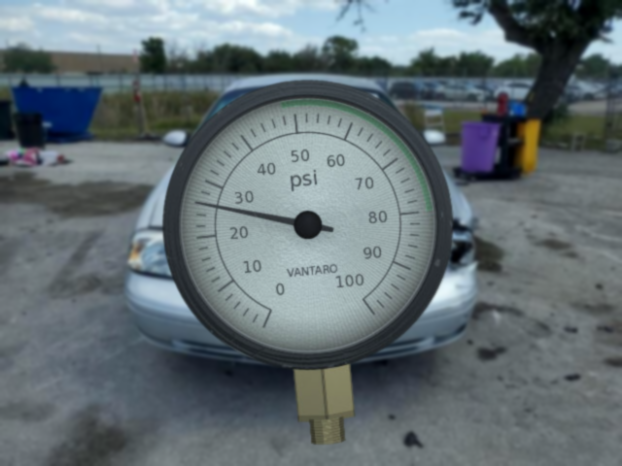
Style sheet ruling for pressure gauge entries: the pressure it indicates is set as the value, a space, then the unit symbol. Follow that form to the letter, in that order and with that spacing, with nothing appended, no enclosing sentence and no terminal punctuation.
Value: 26 psi
